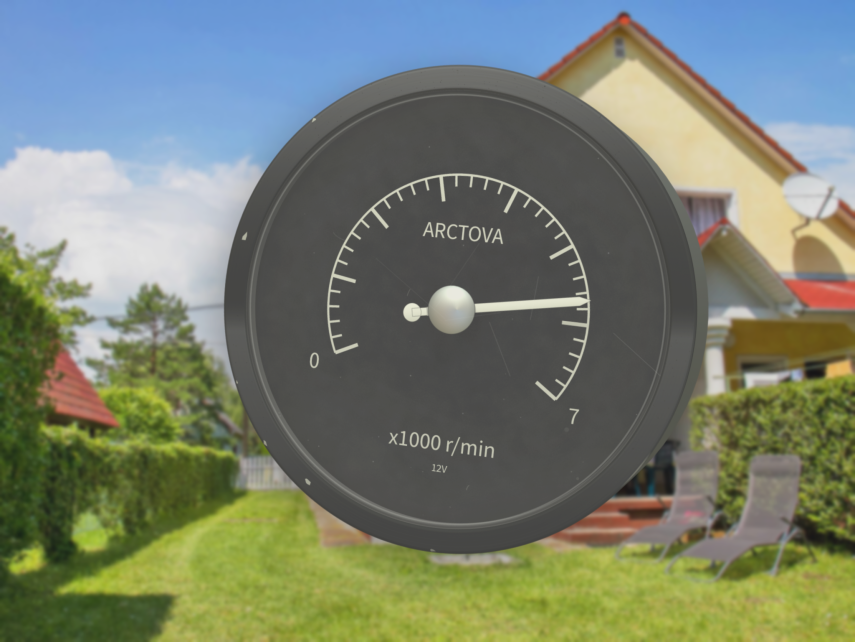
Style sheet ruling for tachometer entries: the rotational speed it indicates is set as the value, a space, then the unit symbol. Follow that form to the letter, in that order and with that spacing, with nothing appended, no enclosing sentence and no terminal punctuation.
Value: 5700 rpm
